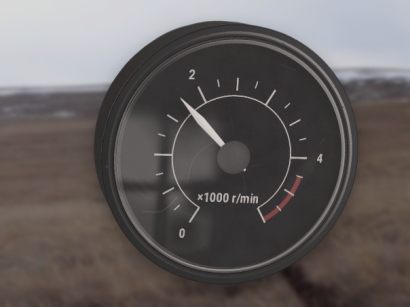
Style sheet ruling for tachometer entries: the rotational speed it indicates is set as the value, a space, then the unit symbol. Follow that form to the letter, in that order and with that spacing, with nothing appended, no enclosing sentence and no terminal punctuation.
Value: 1750 rpm
